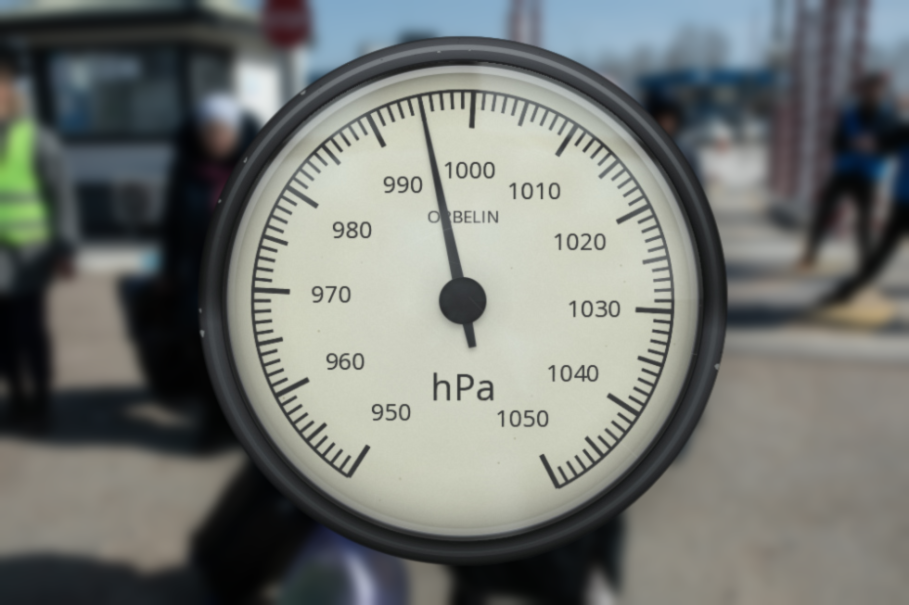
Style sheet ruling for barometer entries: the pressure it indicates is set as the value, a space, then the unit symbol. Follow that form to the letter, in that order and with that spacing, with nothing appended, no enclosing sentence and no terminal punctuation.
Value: 995 hPa
